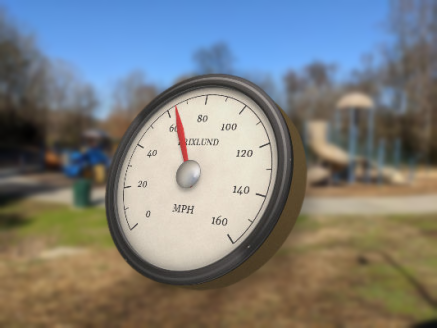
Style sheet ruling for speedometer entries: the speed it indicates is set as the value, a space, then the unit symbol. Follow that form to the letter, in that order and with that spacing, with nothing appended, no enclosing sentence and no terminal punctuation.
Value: 65 mph
